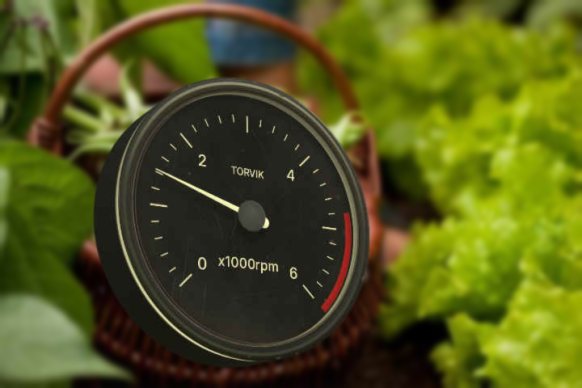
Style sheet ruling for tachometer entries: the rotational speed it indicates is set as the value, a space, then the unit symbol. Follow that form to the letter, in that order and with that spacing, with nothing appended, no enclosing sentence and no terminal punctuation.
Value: 1400 rpm
